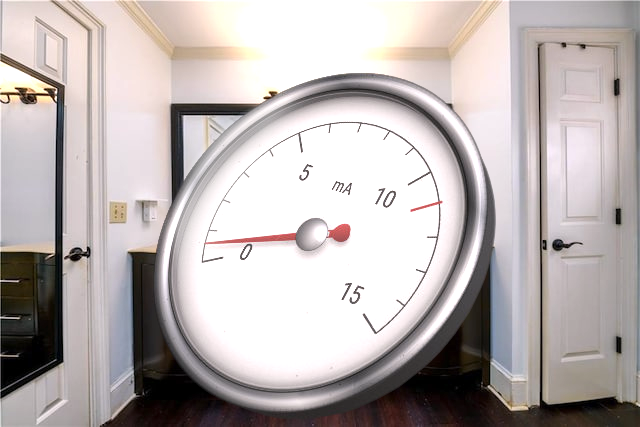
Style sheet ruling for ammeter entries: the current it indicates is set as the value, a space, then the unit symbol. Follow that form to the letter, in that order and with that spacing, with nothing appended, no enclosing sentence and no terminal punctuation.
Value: 0.5 mA
